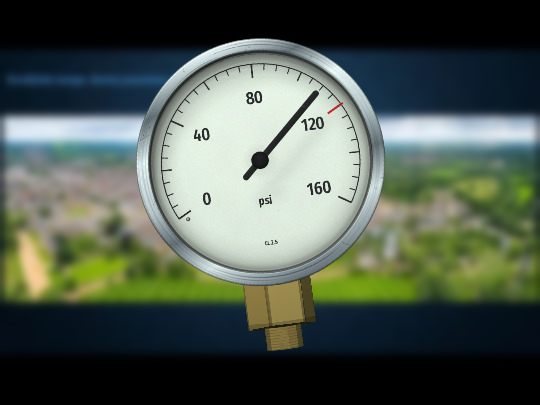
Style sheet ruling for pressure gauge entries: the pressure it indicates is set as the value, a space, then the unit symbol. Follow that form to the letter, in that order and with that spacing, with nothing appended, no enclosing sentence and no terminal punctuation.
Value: 110 psi
